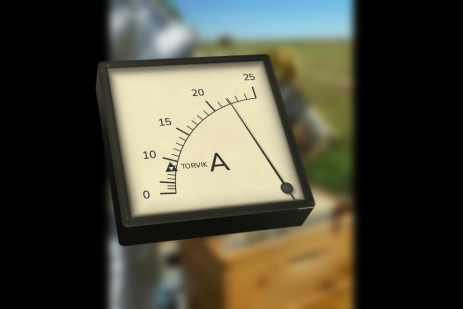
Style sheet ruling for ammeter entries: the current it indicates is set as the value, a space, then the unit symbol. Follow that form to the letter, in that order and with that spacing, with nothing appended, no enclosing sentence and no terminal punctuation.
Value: 22 A
